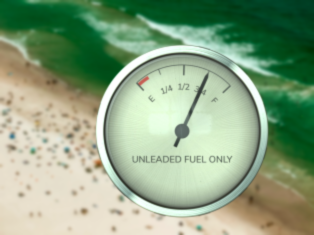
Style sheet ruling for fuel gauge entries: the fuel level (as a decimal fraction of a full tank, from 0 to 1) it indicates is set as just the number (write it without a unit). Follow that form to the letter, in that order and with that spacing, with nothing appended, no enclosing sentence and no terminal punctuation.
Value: 0.75
